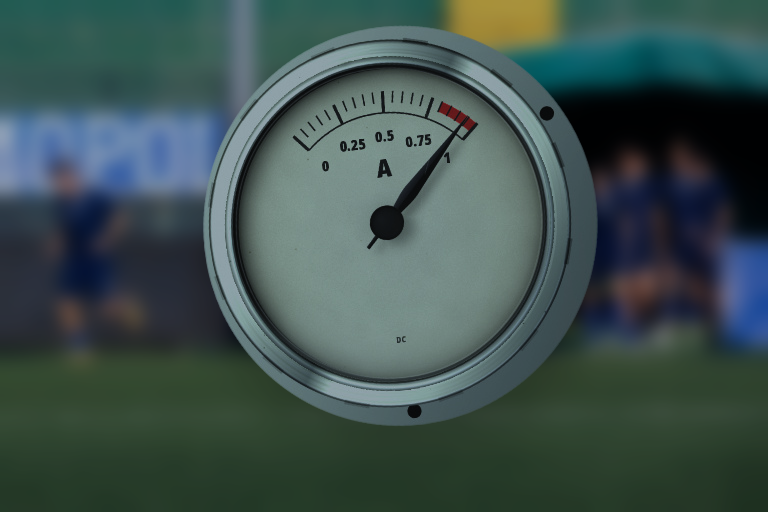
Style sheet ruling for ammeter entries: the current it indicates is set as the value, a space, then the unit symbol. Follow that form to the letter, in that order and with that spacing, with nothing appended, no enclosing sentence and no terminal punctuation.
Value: 0.95 A
